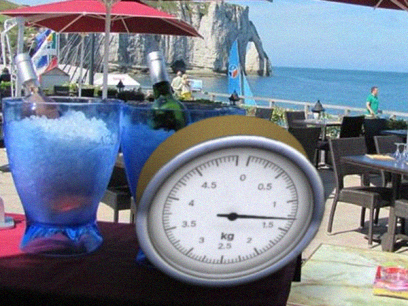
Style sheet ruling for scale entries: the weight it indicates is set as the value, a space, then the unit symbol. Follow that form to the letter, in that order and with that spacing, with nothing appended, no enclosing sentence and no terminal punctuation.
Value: 1.25 kg
